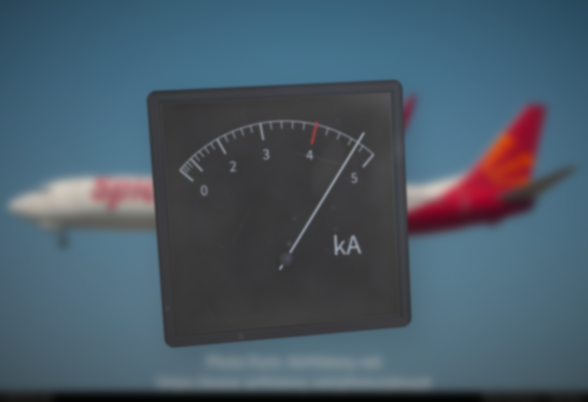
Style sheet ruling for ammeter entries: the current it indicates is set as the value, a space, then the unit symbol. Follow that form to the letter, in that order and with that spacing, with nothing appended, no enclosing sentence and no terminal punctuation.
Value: 4.7 kA
